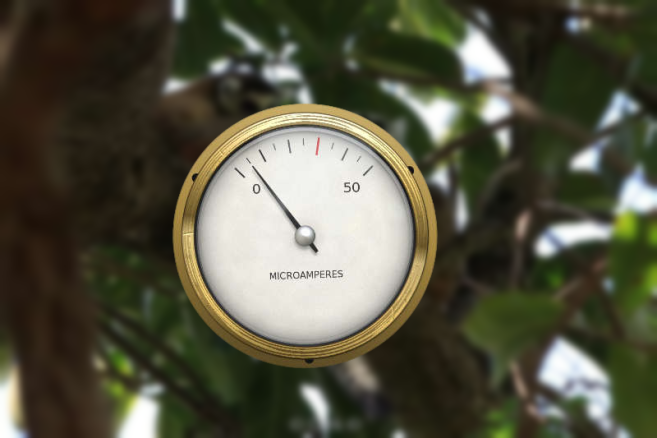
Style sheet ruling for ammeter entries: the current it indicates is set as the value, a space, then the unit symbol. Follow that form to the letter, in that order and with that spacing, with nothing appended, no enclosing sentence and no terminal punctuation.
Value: 5 µA
